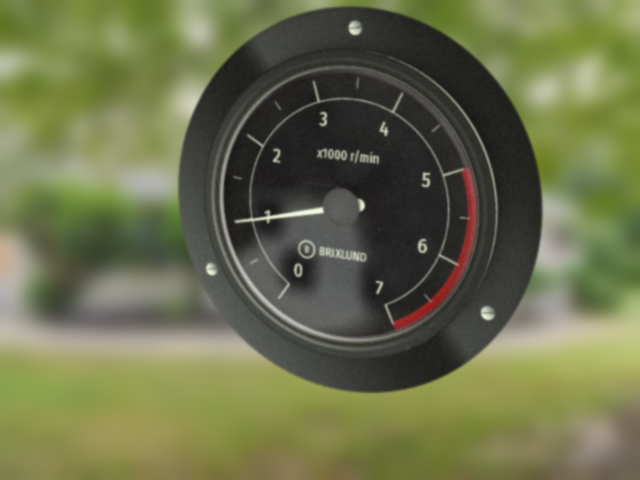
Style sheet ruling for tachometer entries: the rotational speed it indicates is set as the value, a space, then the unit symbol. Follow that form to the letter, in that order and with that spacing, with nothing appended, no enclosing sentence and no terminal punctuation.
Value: 1000 rpm
